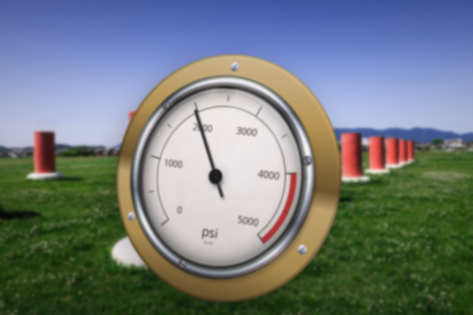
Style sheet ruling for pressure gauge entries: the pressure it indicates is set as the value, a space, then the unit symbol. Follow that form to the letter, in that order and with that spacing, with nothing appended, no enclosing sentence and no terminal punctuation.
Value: 2000 psi
